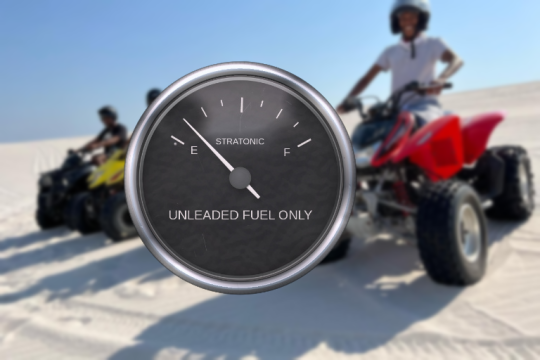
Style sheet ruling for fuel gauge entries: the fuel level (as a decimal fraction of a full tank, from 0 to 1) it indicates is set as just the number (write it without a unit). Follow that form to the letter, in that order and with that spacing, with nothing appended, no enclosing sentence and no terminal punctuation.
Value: 0.125
